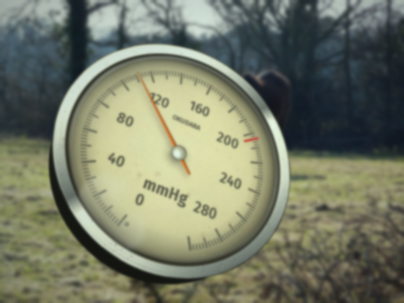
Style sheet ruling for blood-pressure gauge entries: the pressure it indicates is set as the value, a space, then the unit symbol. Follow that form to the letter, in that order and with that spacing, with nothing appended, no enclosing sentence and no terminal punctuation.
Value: 110 mmHg
